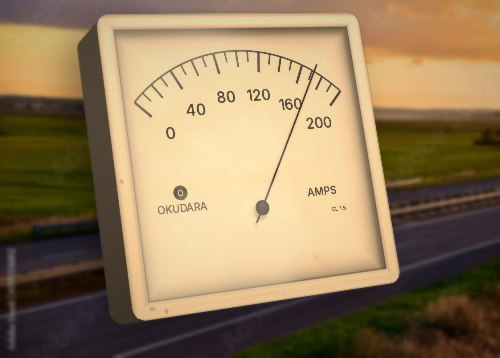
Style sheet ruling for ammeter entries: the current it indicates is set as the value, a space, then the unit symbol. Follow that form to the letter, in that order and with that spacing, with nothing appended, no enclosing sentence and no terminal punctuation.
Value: 170 A
